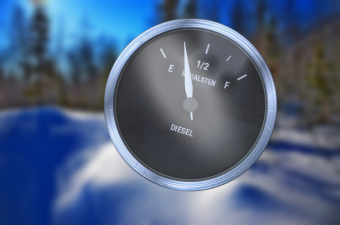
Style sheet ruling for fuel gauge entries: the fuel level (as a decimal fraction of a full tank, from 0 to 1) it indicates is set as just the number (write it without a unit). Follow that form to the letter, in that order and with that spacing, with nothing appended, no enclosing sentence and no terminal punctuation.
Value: 0.25
